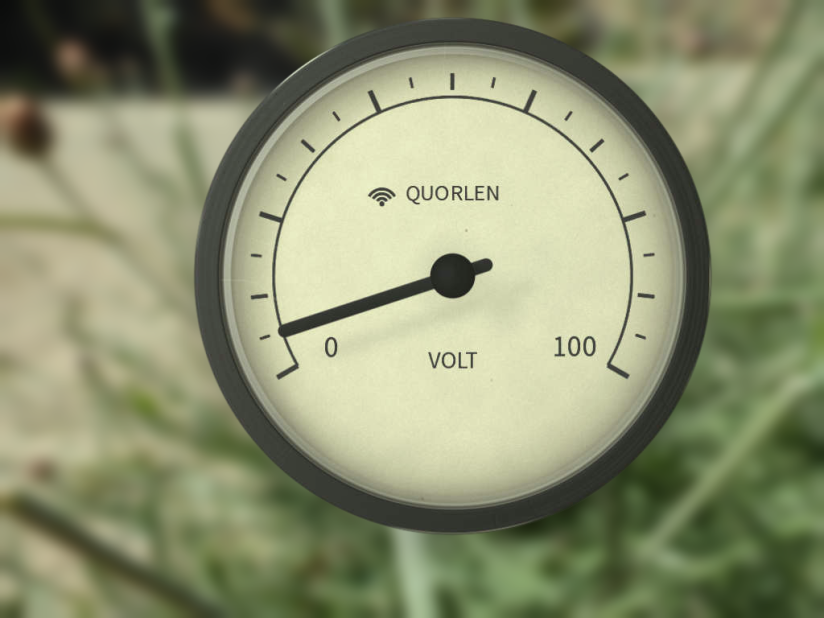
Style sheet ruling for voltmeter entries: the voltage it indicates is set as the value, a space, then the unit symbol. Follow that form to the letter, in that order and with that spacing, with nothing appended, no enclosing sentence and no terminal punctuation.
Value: 5 V
